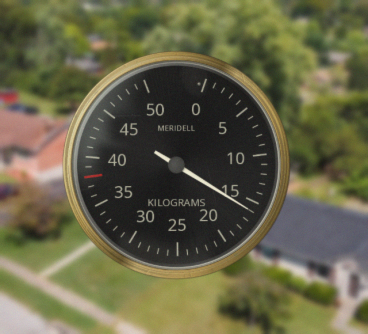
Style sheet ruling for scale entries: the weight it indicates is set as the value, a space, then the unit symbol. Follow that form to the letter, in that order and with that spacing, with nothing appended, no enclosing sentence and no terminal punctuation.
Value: 16 kg
